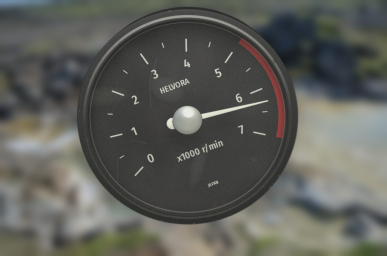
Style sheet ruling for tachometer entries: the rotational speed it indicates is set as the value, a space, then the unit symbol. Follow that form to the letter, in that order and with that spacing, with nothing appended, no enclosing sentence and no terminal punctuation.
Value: 6250 rpm
